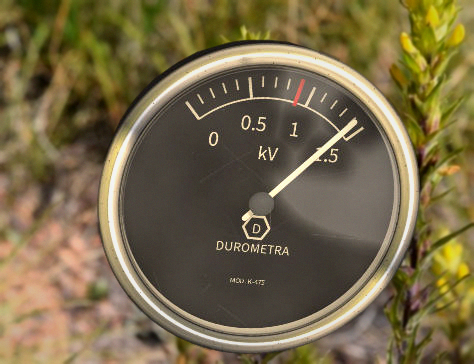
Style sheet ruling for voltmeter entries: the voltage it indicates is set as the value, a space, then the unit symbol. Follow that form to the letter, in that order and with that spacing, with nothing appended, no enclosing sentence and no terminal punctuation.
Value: 1.4 kV
